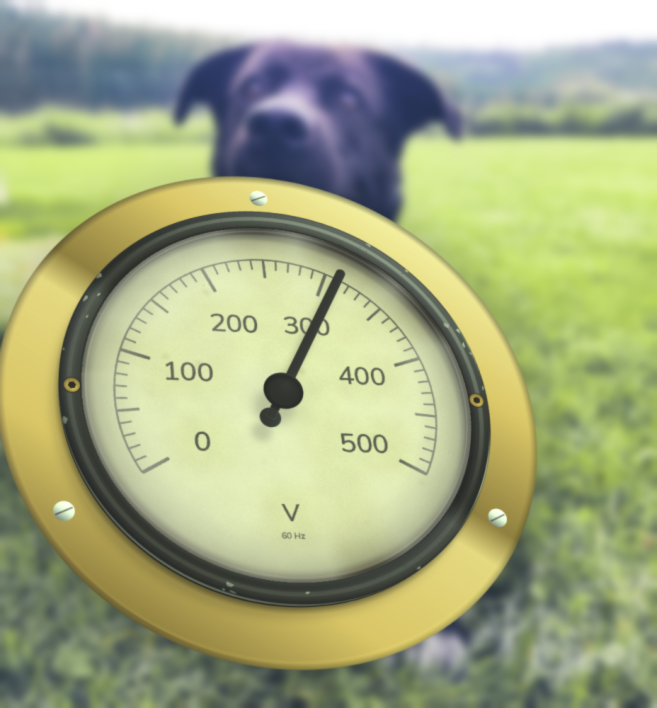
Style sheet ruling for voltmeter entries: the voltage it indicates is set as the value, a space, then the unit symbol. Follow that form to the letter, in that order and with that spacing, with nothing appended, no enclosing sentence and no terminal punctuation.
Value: 310 V
